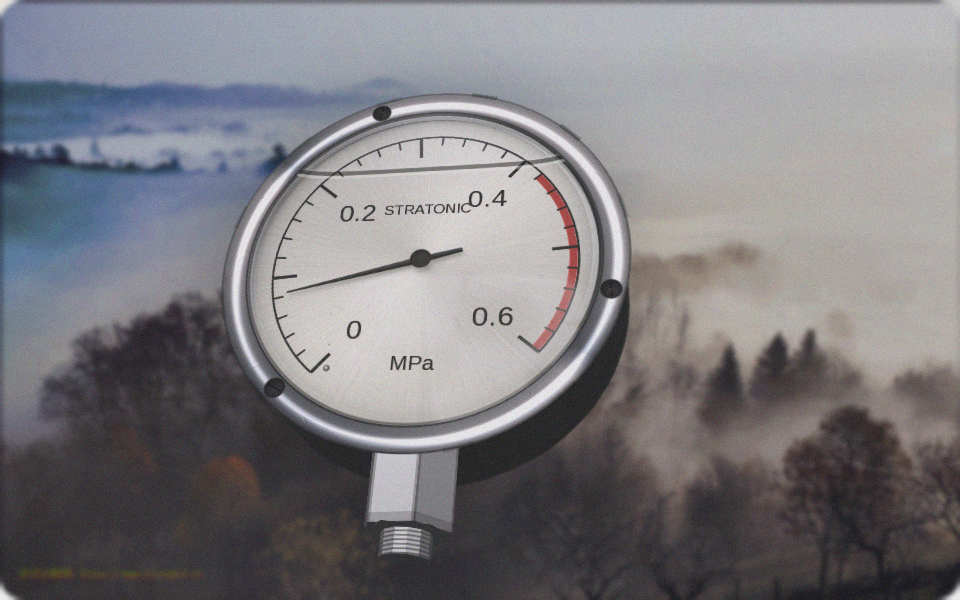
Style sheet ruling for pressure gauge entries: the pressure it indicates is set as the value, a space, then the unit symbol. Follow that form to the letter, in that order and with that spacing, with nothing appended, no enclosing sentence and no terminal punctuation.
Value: 0.08 MPa
